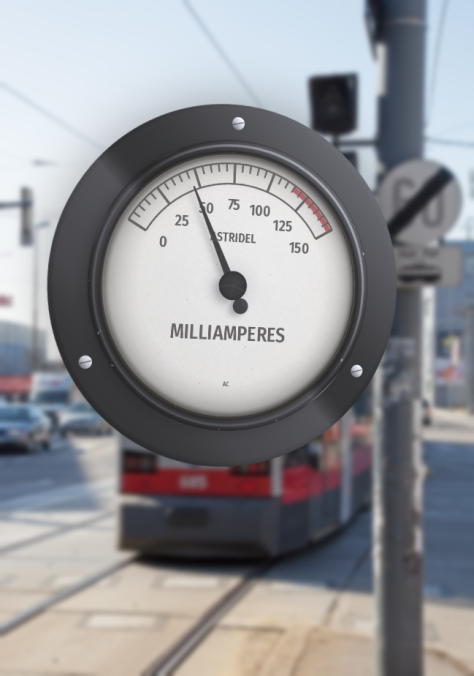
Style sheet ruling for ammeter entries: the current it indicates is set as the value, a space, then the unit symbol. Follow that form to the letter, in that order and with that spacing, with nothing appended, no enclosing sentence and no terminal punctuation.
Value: 45 mA
